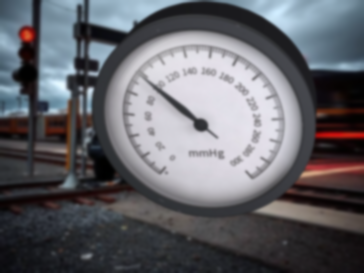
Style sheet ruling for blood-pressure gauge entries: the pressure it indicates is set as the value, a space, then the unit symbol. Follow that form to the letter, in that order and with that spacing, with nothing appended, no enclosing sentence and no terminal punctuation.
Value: 100 mmHg
